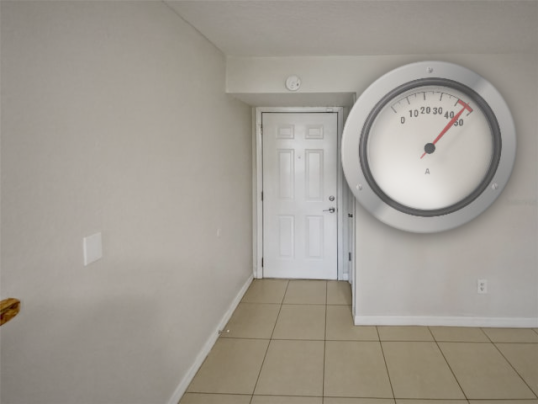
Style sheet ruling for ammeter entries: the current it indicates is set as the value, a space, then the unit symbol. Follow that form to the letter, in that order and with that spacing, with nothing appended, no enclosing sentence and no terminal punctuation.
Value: 45 A
